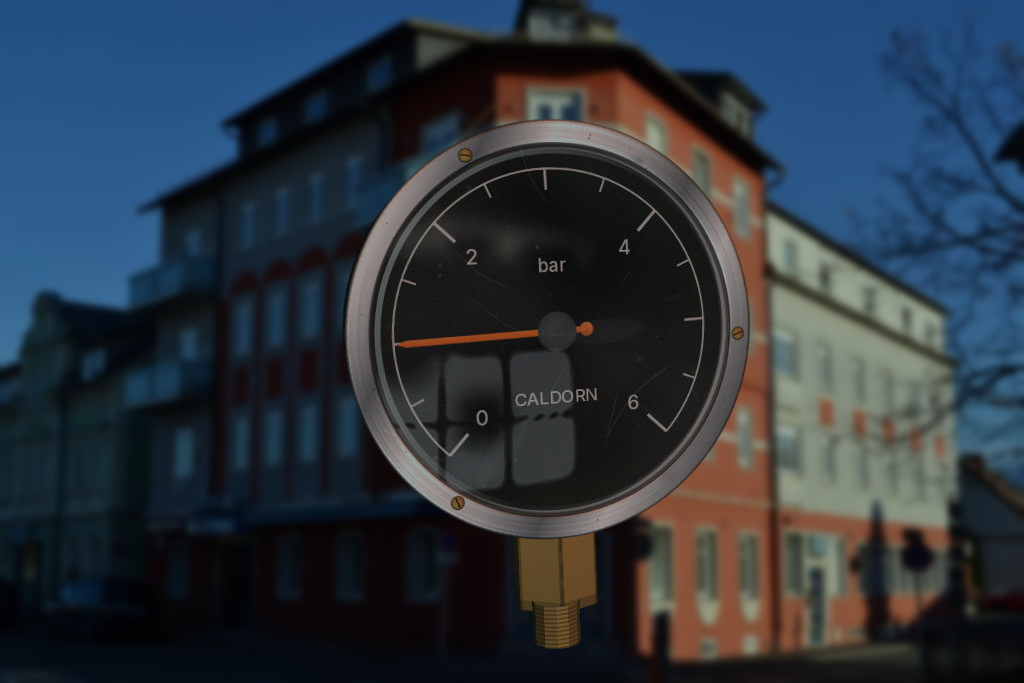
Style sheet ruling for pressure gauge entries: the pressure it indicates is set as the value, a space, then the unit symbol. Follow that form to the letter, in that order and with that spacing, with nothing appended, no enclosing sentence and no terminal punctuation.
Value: 1 bar
